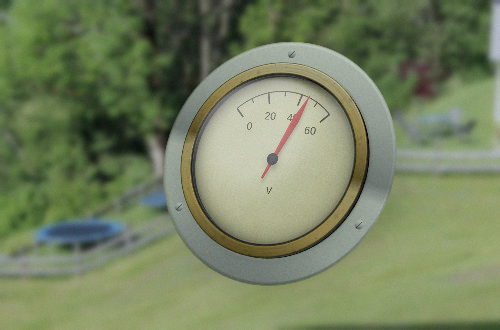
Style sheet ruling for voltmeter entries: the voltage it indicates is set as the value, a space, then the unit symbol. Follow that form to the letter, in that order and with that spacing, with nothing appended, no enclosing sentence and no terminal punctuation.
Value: 45 V
